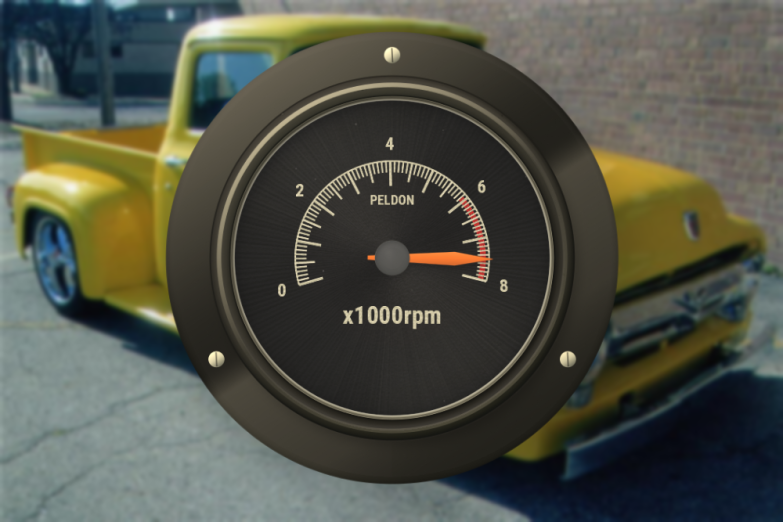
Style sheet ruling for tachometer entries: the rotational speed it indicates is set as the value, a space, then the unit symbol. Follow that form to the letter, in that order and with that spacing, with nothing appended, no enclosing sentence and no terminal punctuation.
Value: 7500 rpm
